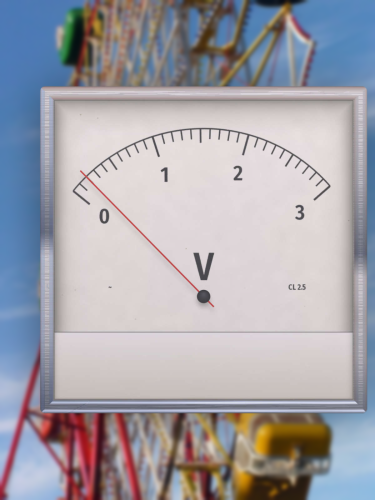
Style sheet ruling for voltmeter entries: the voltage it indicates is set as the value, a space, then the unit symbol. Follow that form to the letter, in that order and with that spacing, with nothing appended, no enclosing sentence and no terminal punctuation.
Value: 0.2 V
